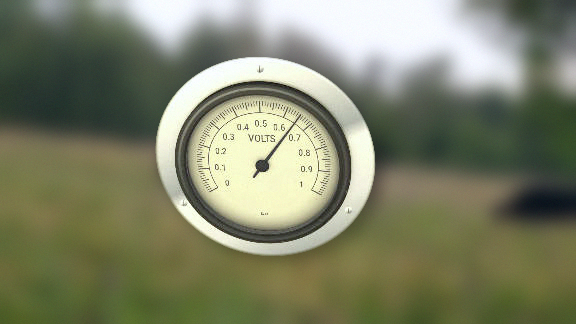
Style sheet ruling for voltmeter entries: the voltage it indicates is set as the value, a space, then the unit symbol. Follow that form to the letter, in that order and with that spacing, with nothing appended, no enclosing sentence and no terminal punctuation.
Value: 0.65 V
